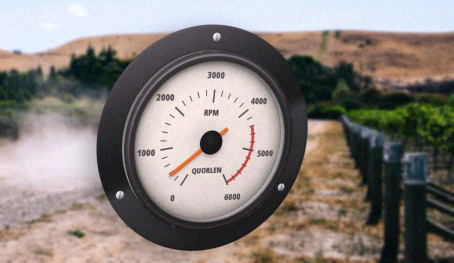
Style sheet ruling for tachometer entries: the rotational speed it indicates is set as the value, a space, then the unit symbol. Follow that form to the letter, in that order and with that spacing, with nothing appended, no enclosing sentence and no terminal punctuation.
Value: 400 rpm
